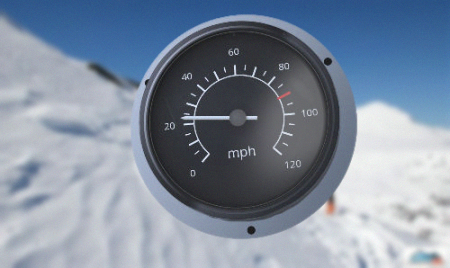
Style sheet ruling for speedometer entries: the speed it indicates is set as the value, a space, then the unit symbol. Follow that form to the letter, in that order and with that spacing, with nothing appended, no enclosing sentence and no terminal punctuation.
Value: 22.5 mph
